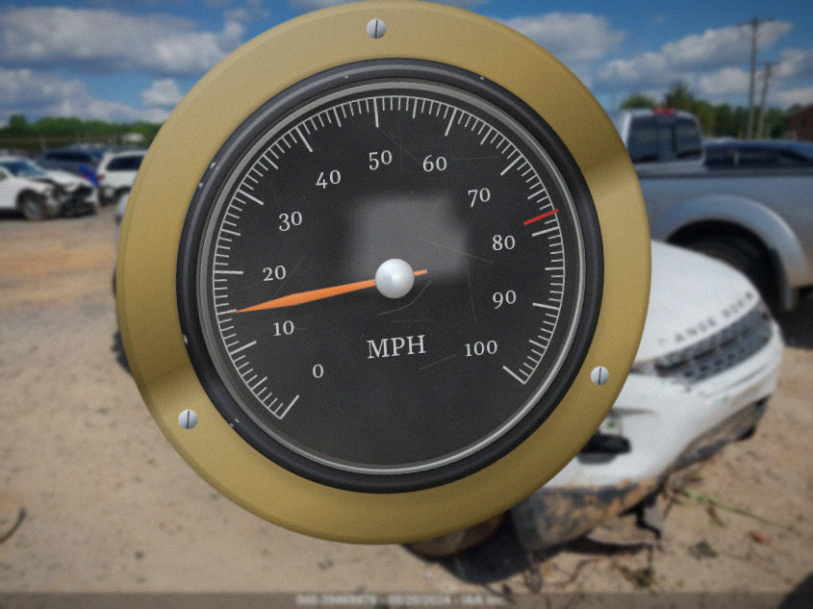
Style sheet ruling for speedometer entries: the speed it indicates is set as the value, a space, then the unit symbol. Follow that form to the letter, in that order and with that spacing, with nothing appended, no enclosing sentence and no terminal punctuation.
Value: 15 mph
